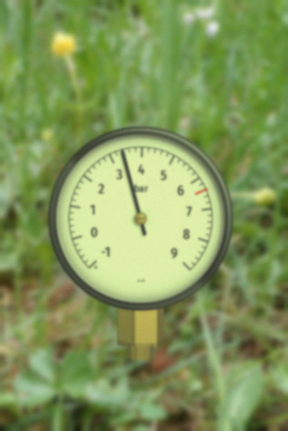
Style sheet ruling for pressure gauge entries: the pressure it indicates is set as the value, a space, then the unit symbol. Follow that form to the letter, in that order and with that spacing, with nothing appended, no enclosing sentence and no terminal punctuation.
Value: 3.4 bar
